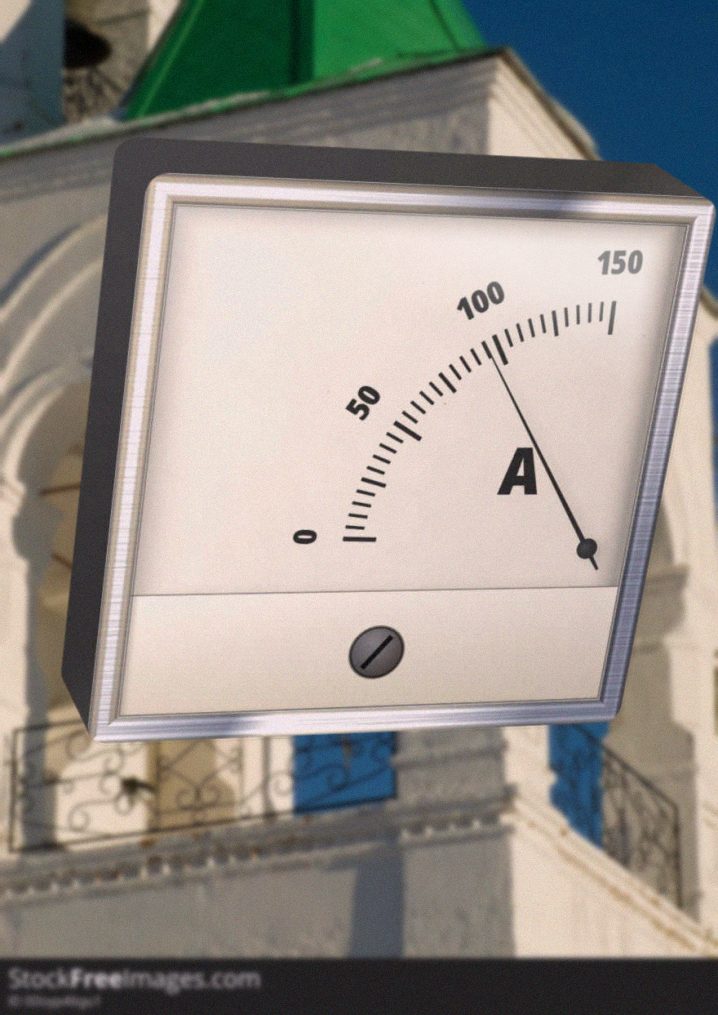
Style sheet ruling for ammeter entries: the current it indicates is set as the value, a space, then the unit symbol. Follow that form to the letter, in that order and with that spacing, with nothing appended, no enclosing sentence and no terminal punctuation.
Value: 95 A
